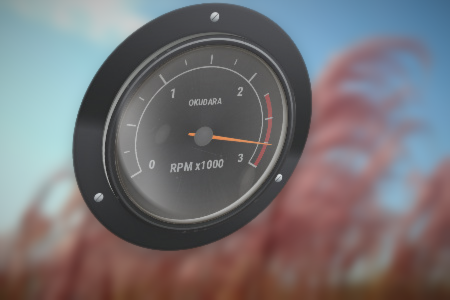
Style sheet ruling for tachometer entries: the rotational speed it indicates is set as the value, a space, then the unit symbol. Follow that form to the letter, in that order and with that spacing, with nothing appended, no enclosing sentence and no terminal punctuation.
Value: 2750 rpm
